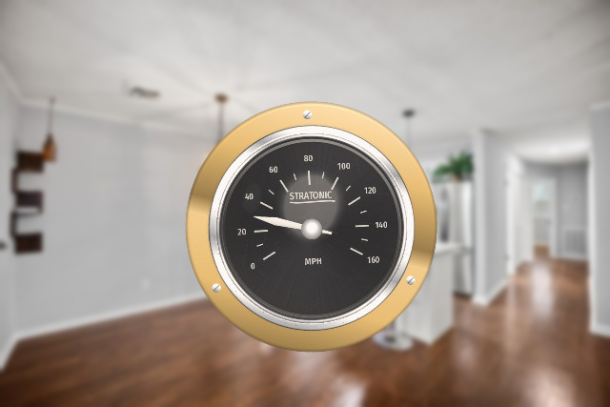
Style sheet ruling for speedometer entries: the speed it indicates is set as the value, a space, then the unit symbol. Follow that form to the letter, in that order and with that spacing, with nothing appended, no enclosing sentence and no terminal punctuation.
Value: 30 mph
